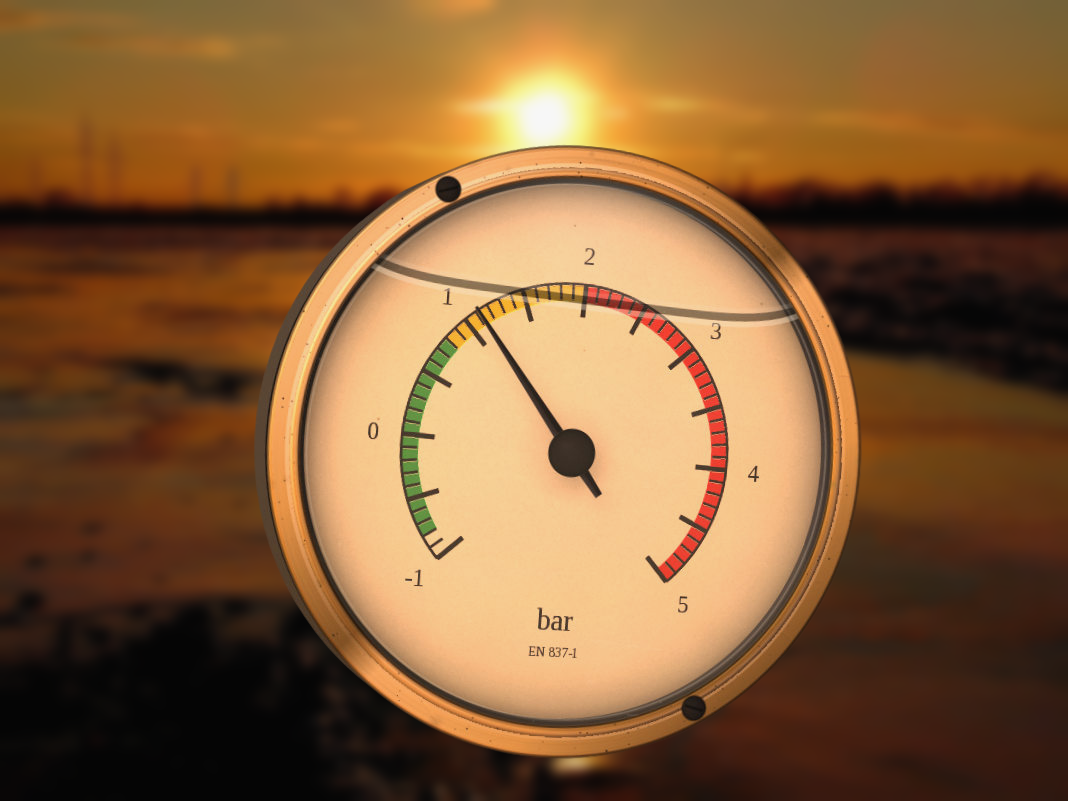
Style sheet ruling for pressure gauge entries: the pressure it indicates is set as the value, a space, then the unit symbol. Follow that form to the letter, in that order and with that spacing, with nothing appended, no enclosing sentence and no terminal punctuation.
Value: 1.1 bar
